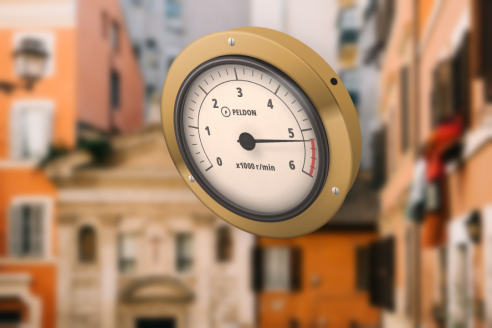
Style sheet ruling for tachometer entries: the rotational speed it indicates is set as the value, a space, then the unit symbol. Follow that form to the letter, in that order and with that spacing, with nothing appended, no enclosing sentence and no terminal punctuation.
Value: 5200 rpm
